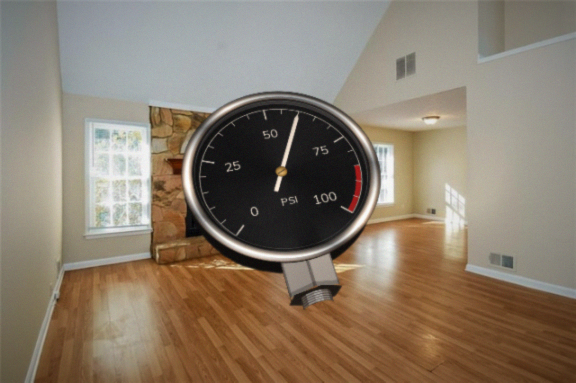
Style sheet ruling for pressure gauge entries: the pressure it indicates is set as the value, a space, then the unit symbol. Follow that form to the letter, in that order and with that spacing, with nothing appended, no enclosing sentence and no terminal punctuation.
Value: 60 psi
